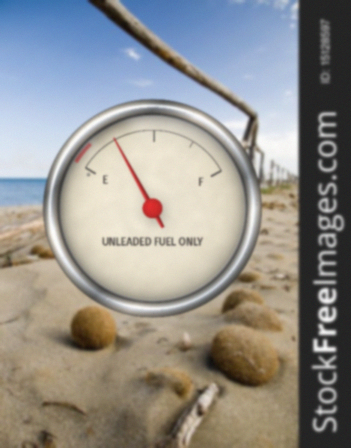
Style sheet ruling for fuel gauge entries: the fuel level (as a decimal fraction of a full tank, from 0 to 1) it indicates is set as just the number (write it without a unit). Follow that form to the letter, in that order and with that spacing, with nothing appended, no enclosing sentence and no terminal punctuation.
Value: 0.25
